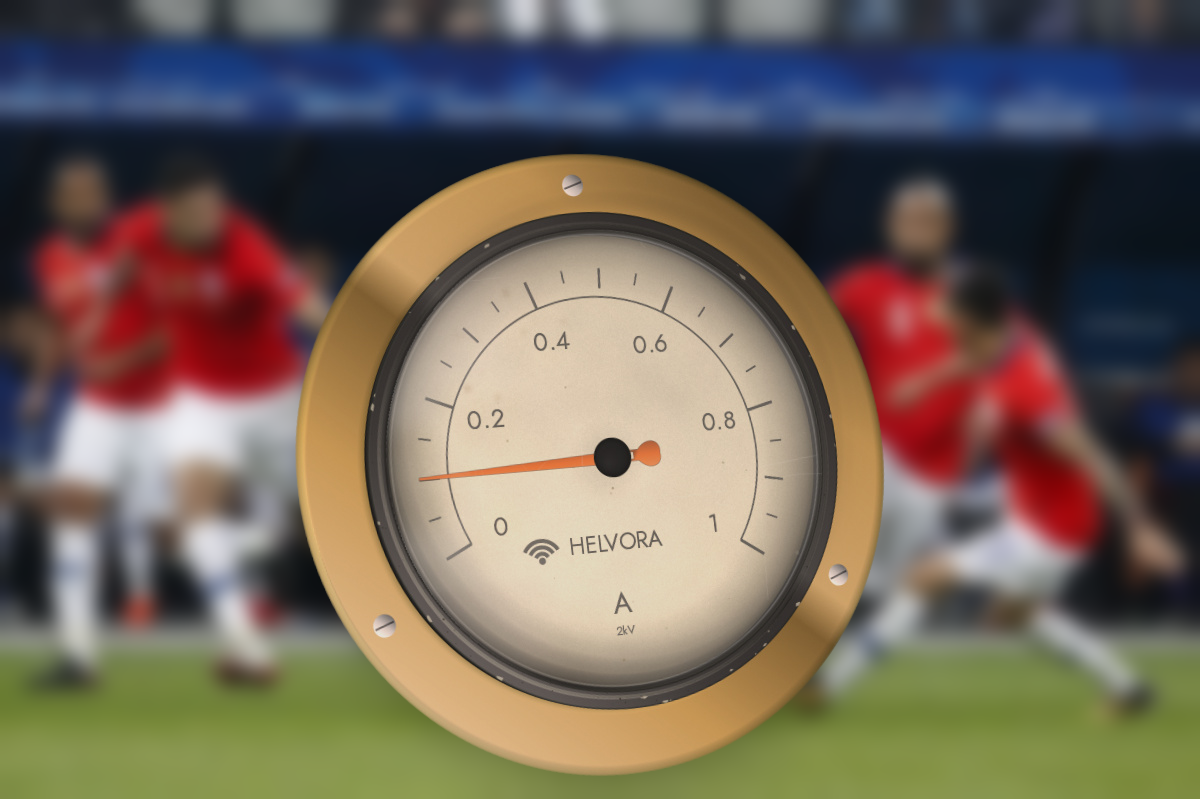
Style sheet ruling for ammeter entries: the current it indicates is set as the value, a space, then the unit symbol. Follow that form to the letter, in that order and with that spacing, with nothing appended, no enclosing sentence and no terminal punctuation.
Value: 0.1 A
